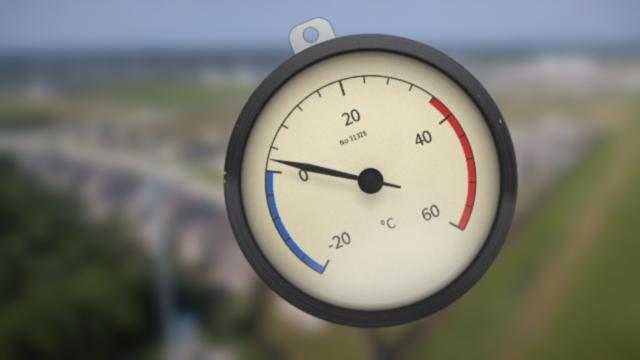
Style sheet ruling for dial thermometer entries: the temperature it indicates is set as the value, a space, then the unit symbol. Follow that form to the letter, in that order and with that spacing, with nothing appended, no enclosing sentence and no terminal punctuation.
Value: 2 °C
